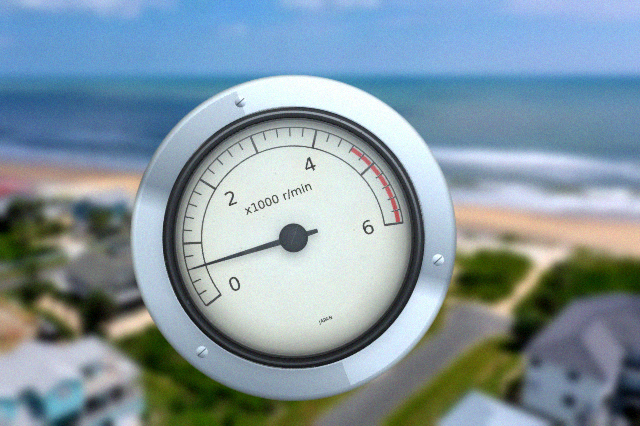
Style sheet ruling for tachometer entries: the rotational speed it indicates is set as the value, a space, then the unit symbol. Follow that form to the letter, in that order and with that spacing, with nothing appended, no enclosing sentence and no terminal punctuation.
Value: 600 rpm
